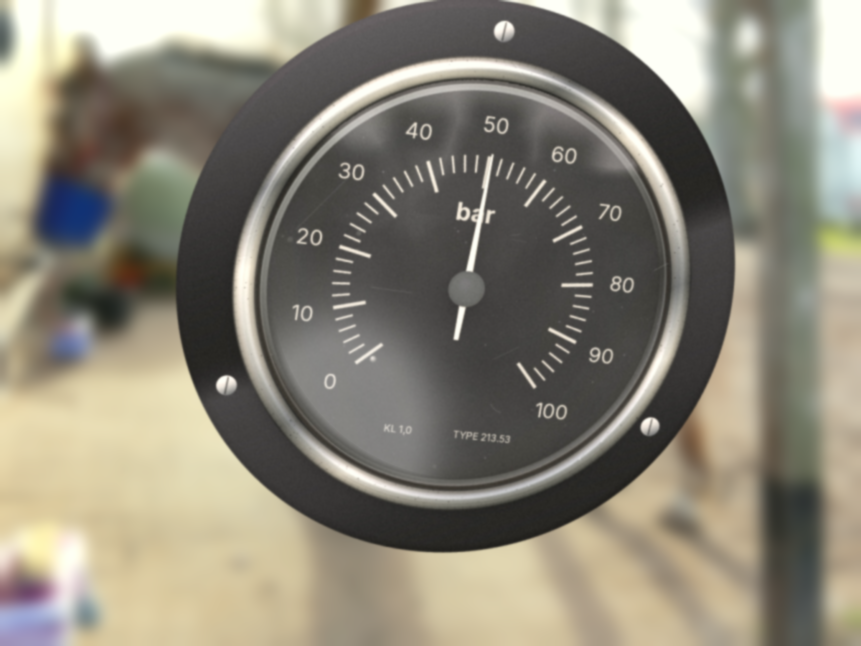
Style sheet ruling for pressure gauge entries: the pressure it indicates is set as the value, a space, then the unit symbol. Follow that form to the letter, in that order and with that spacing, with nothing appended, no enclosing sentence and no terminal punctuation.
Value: 50 bar
